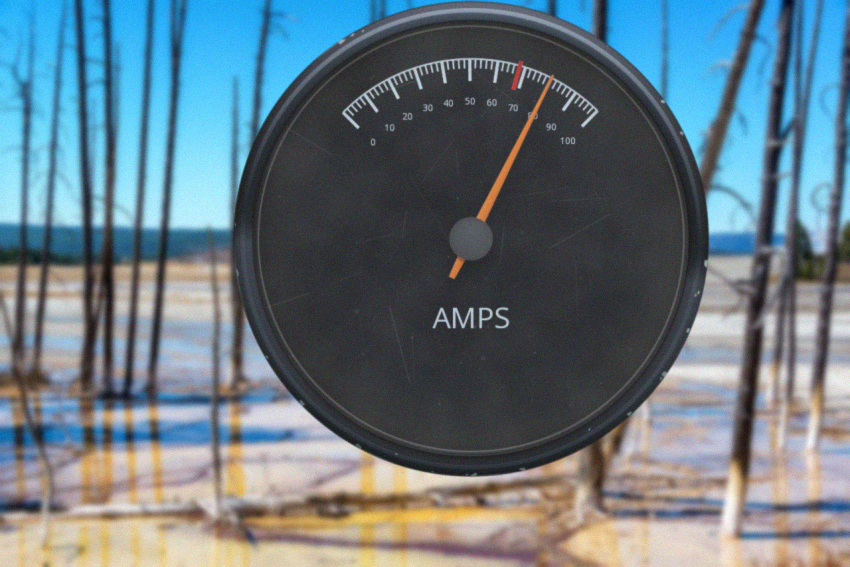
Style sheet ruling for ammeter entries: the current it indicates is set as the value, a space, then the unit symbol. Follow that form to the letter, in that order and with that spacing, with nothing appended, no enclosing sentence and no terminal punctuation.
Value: 80 A
